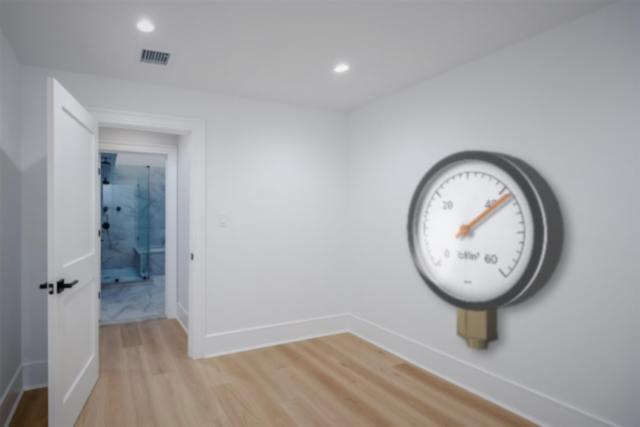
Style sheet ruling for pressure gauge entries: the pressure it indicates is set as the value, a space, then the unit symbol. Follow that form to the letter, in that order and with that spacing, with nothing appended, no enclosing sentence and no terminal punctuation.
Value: 42 psi
